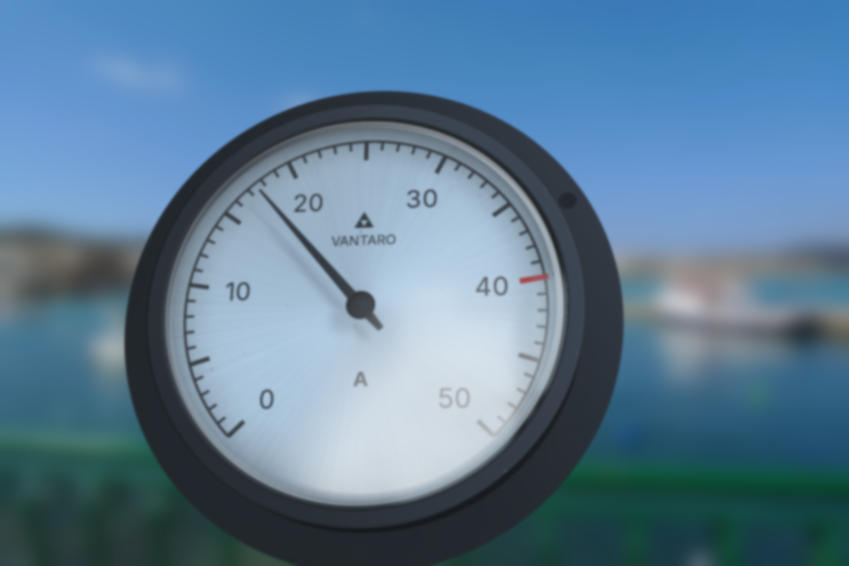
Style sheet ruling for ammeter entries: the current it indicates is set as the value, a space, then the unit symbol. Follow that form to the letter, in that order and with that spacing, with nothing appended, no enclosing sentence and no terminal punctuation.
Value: 17.5 A
